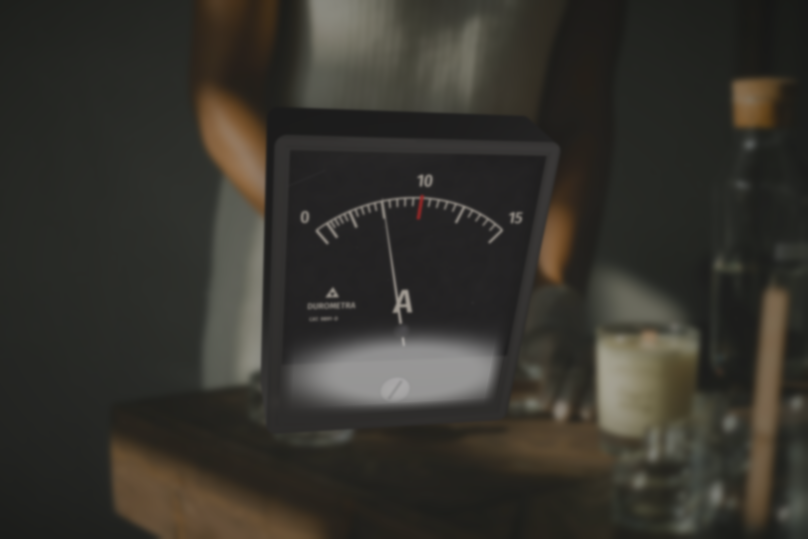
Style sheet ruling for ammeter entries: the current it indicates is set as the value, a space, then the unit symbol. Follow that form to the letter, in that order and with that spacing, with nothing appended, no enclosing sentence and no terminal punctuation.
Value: 7.5 A
